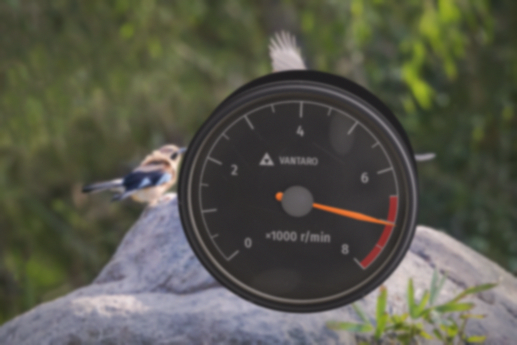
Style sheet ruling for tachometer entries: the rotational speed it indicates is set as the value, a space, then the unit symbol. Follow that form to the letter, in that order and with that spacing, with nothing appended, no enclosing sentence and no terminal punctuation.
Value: 7000 rpm
